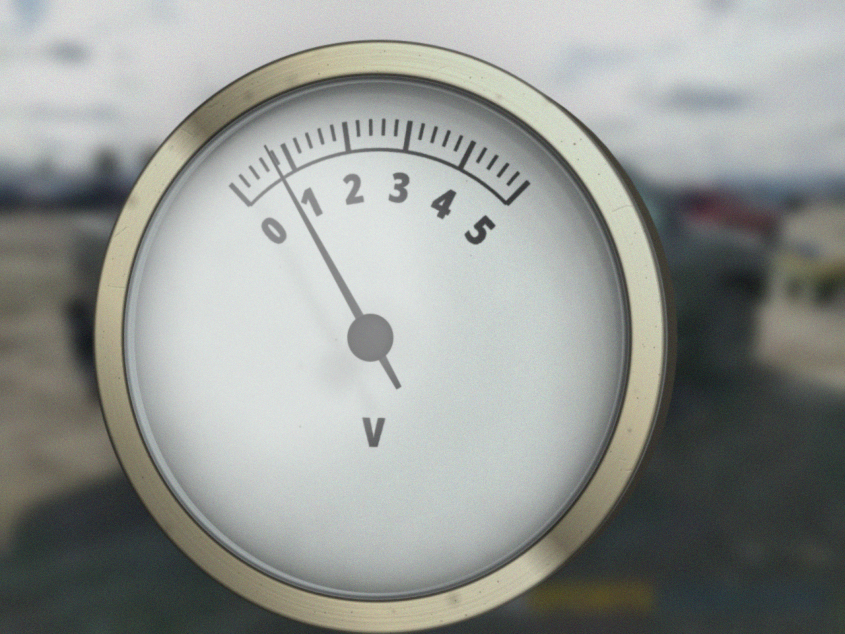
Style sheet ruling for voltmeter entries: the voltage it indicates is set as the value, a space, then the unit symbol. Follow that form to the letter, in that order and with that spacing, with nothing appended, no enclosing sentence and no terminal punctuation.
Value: 0.8 V
